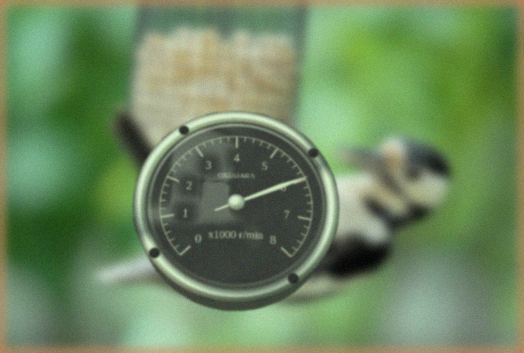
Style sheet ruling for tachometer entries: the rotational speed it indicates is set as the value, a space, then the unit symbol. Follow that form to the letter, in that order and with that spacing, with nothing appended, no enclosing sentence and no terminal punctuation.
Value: 6000 rpm
